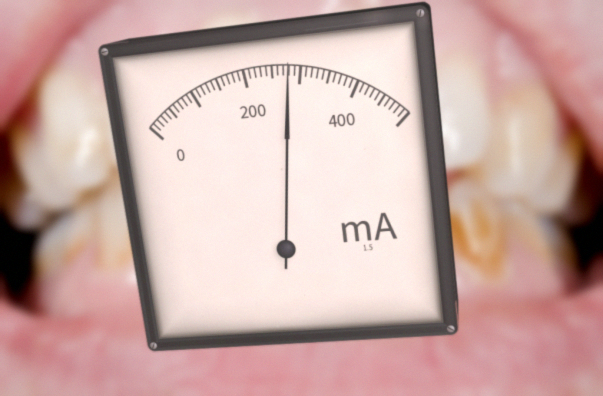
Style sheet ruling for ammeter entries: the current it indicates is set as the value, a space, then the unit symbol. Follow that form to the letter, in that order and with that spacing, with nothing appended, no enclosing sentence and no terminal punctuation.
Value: 280 mA
